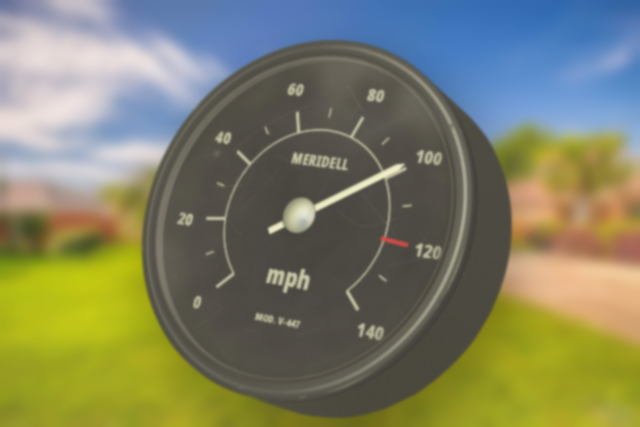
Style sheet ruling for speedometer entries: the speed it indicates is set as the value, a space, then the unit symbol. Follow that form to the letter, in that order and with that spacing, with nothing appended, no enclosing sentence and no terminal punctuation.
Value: 100 mph
